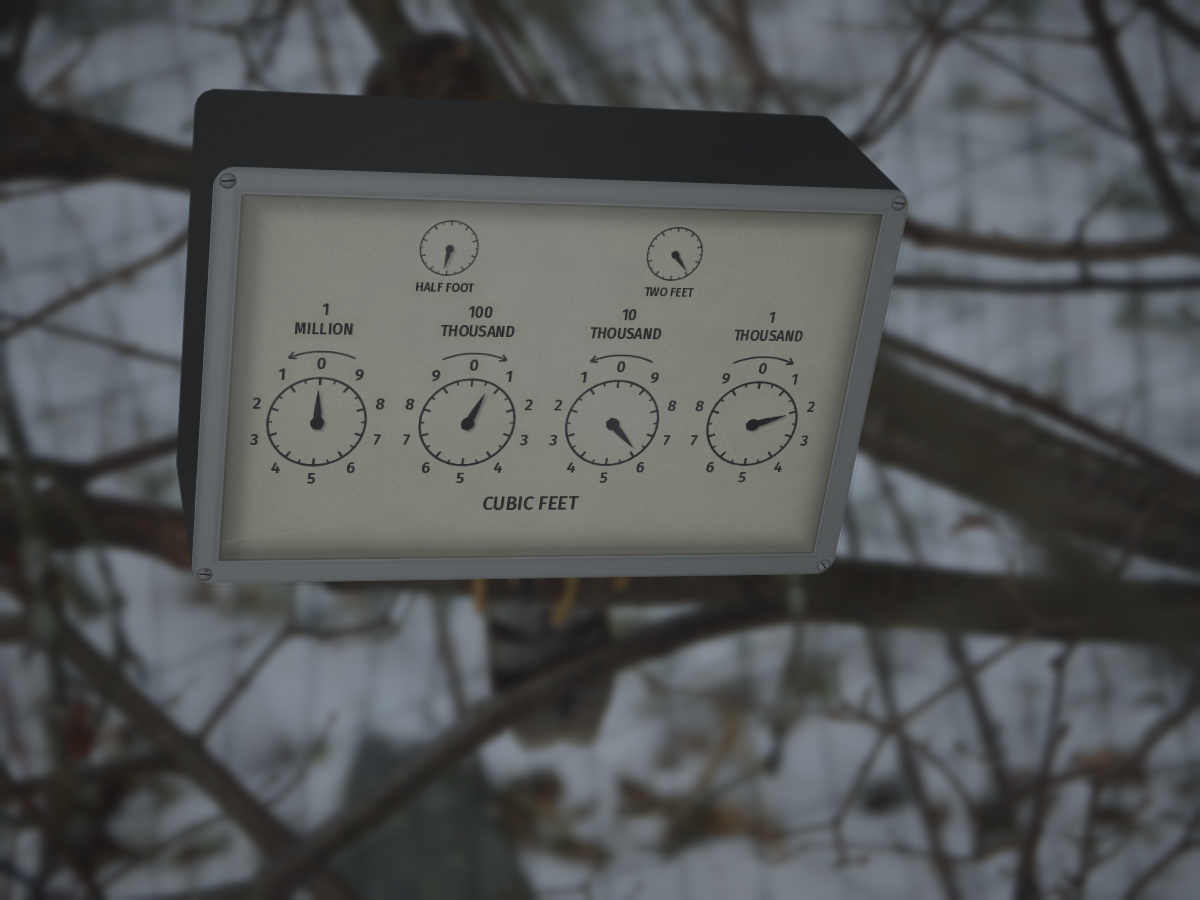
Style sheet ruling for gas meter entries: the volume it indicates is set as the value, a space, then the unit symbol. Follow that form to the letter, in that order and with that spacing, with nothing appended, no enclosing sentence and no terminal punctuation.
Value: 6200 ft³
